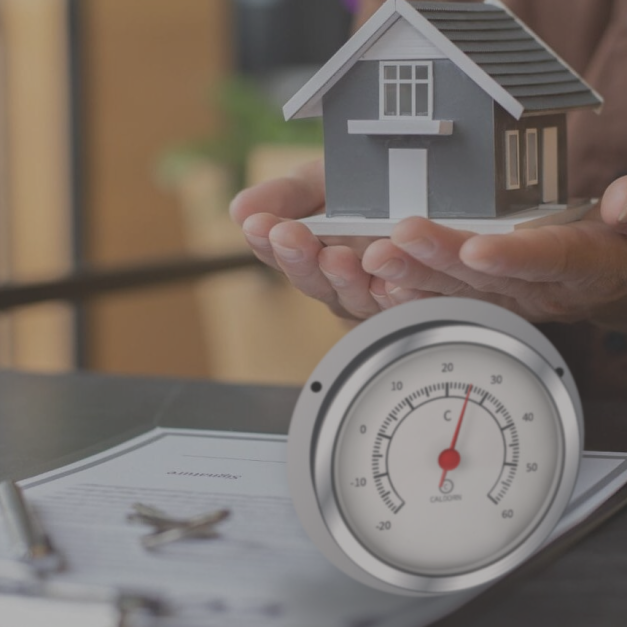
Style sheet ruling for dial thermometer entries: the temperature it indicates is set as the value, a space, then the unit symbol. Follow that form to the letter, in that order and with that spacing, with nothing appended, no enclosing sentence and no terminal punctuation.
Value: 25 °C
